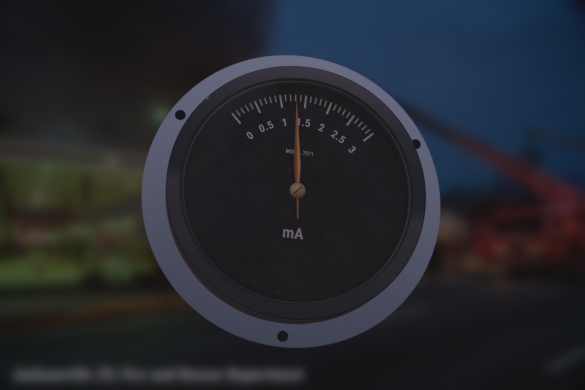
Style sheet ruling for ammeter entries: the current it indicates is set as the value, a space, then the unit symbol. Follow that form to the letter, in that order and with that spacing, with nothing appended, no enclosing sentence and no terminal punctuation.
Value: 1.3 mA
